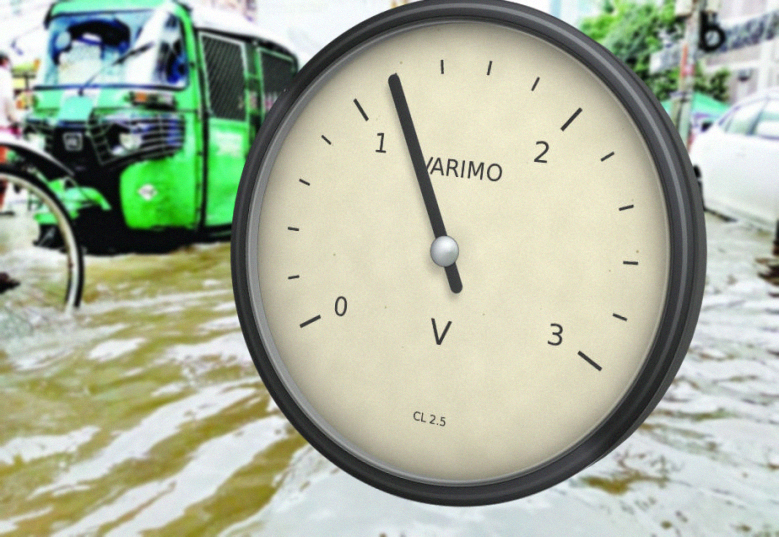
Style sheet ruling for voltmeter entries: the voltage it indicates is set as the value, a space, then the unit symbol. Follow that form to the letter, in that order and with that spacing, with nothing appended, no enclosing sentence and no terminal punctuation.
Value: 1.2 V
